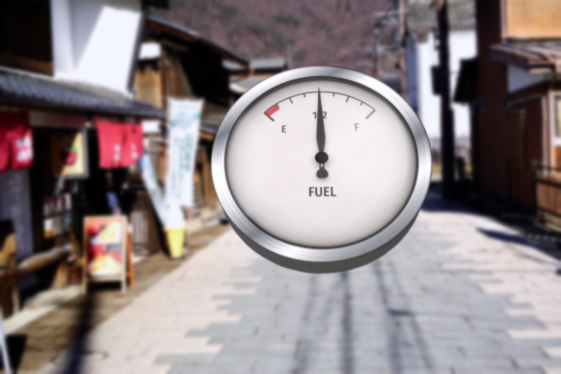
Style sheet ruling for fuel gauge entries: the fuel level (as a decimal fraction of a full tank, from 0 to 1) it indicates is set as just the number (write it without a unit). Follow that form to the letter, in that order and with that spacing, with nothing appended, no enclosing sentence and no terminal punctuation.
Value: 0.5
